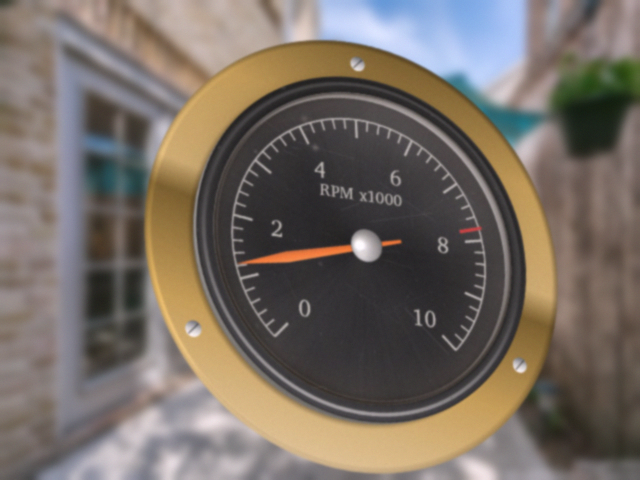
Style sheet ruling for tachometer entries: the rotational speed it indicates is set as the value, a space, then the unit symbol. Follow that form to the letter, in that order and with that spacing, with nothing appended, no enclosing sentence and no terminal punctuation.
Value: 1200 rpm
